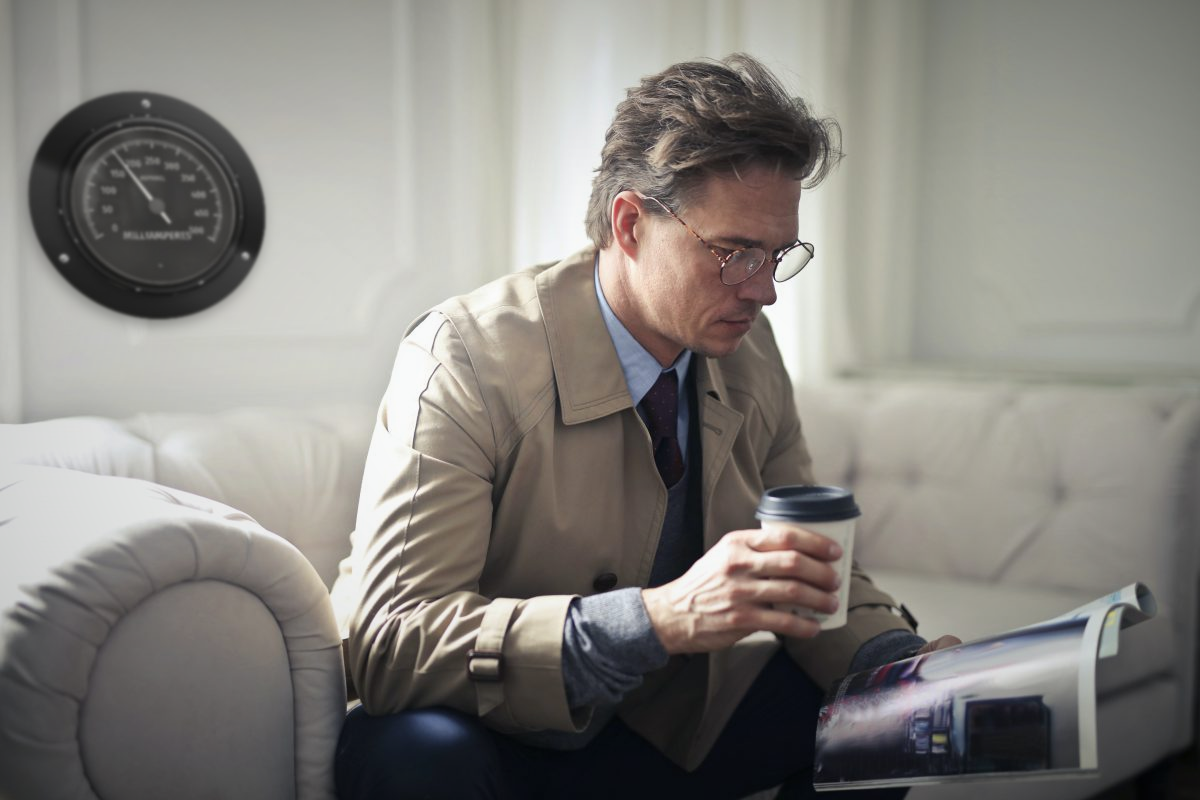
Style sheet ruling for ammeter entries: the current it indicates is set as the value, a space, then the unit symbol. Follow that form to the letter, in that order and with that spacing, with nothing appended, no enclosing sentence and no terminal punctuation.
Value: 175 mA
